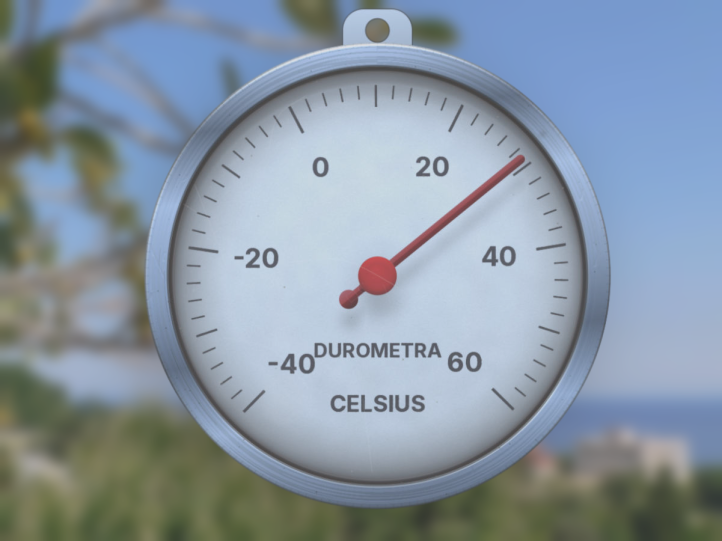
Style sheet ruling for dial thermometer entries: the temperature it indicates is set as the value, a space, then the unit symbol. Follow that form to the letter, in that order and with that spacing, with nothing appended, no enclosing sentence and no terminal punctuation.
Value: 29 °C
